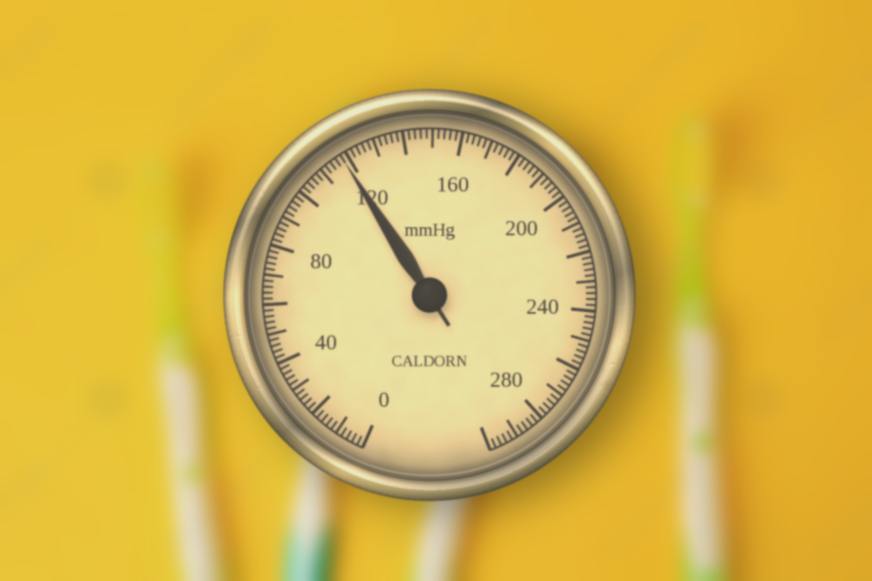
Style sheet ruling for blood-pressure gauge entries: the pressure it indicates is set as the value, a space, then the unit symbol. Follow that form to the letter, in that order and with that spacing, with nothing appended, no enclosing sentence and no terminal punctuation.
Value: 118 mmHg
